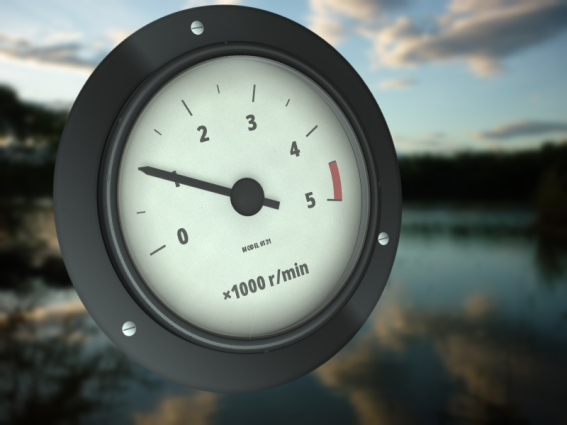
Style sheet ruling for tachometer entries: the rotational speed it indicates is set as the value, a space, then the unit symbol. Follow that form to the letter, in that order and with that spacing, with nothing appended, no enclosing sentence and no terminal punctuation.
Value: 1000 rpm
